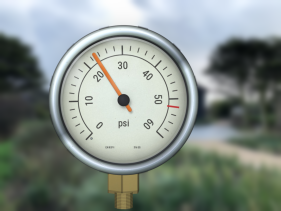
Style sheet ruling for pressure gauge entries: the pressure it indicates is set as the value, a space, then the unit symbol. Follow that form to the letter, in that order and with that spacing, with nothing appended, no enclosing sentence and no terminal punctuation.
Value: 23 psi
